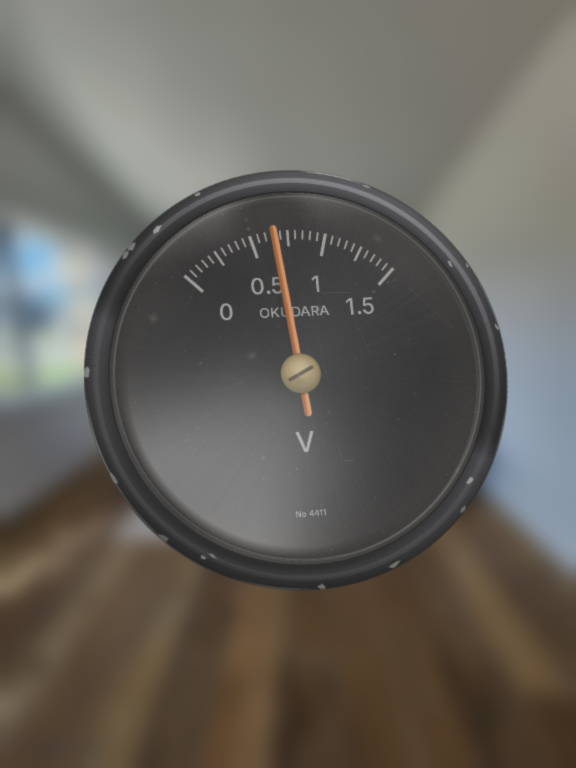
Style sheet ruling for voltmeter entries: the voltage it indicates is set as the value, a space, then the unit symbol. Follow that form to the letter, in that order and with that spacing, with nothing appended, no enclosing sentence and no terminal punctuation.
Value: 0.65 V
